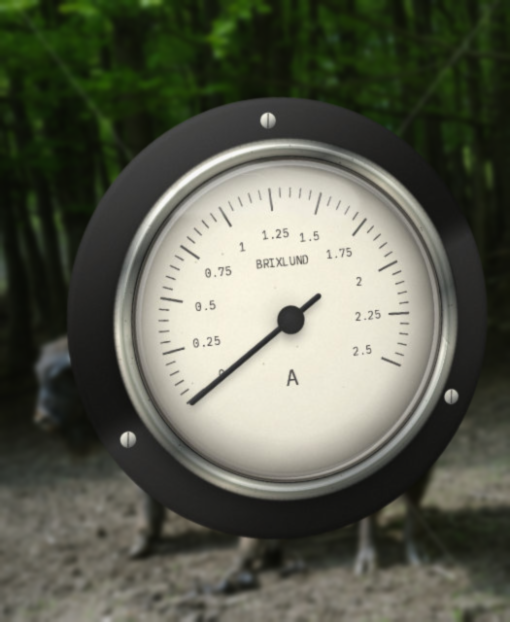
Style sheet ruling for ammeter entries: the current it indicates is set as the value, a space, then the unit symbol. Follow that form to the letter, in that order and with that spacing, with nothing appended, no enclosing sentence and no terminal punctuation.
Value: 0 A
